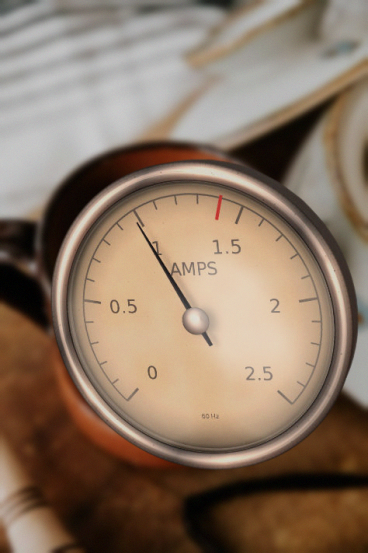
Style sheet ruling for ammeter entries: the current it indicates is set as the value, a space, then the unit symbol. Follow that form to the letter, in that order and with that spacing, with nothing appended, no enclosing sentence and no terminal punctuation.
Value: 1 A
